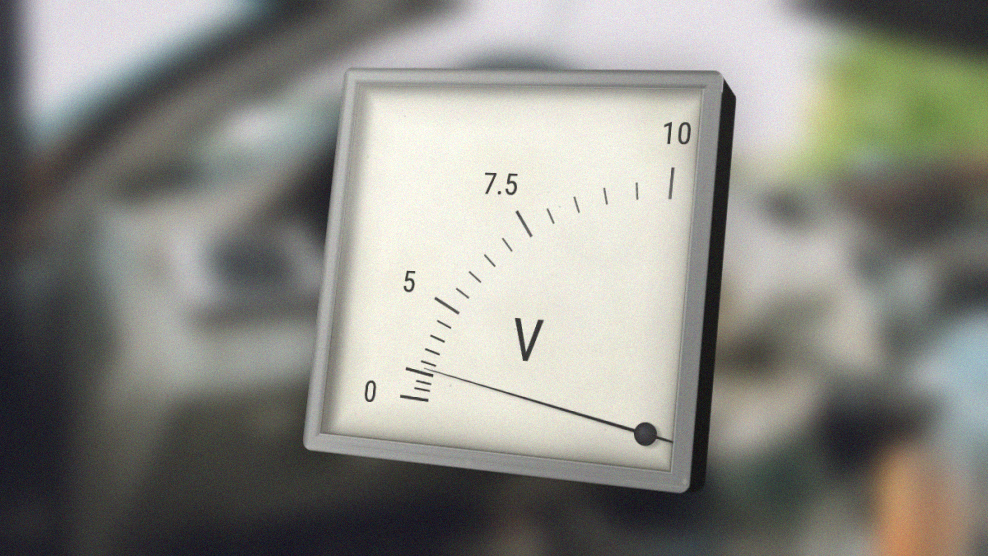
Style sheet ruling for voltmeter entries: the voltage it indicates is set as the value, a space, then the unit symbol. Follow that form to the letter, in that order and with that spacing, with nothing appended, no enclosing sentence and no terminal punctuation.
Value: 2.75 V
